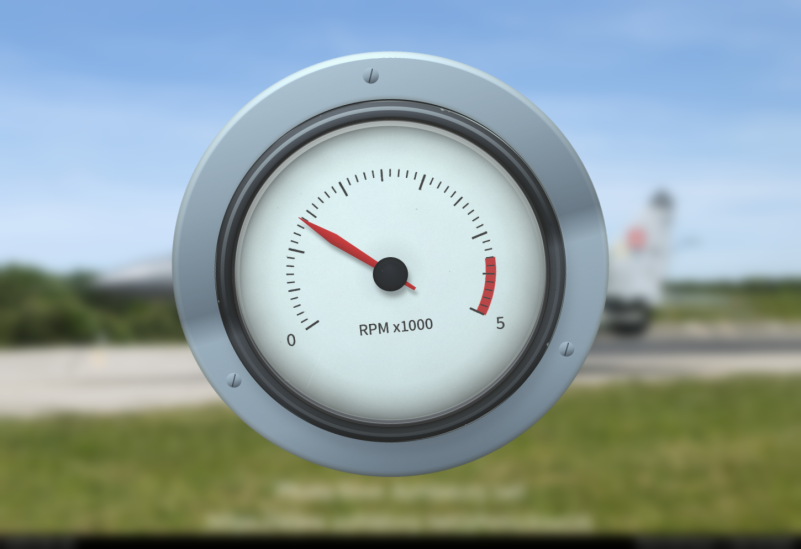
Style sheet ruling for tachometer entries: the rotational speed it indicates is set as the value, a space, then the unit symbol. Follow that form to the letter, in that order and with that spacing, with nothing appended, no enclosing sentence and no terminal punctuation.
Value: 1400 rpm
